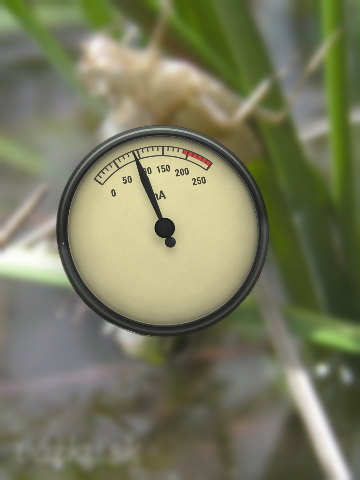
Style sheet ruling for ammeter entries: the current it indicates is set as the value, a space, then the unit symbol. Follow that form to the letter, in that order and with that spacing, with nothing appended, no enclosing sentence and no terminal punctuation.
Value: 90 mA
